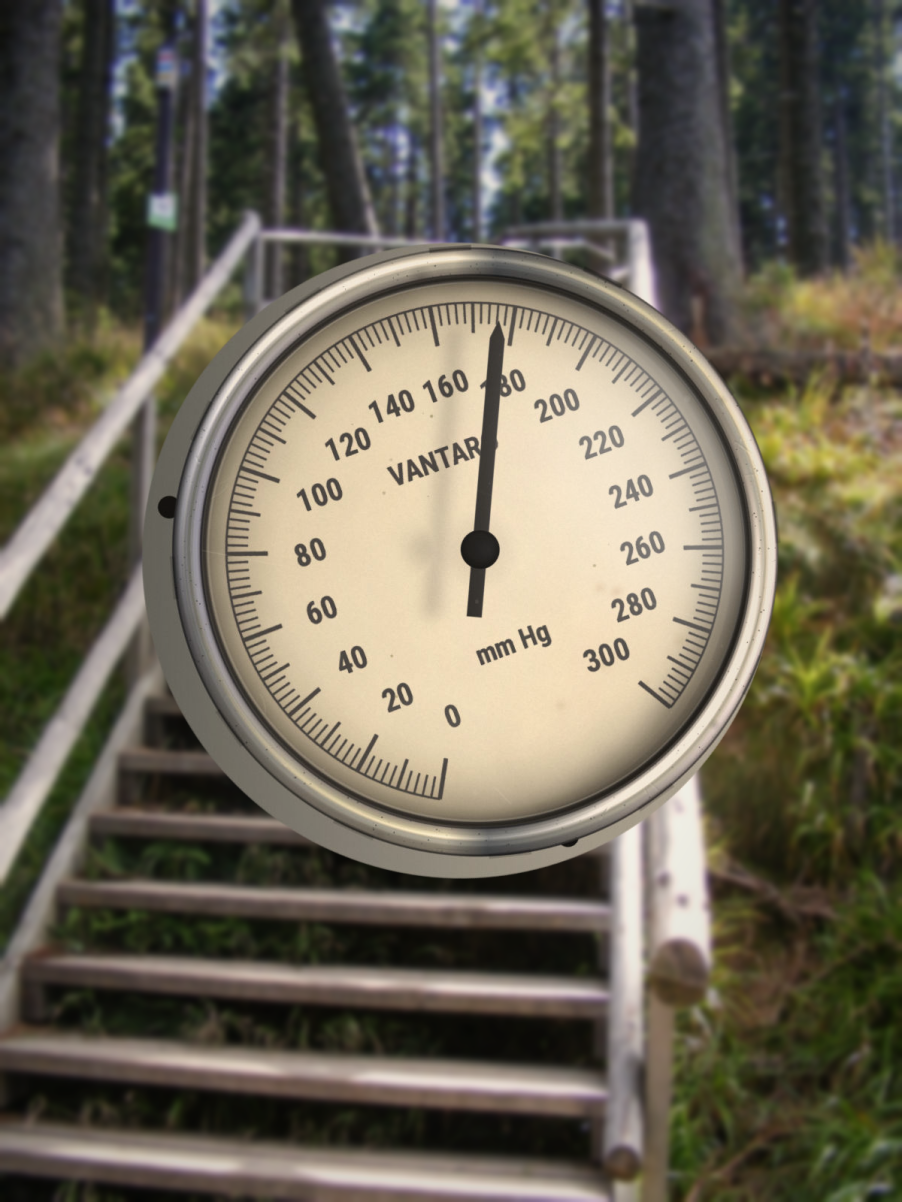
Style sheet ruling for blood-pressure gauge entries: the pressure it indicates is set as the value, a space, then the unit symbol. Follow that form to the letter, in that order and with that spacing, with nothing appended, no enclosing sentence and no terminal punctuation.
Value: 176 mmHg
